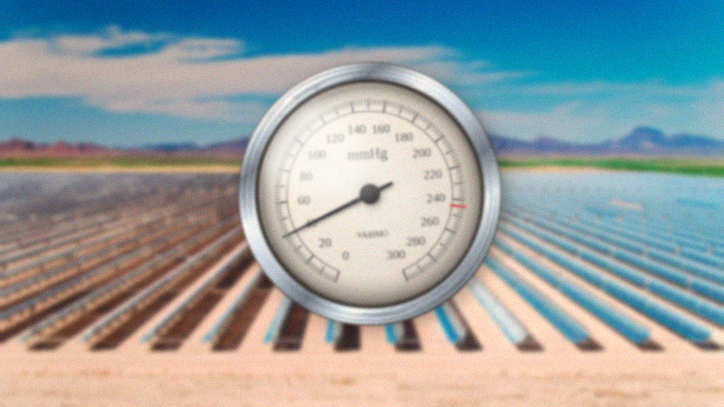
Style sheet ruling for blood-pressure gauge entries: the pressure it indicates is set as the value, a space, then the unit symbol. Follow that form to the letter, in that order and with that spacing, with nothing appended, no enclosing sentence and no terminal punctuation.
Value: 40 mmHg
